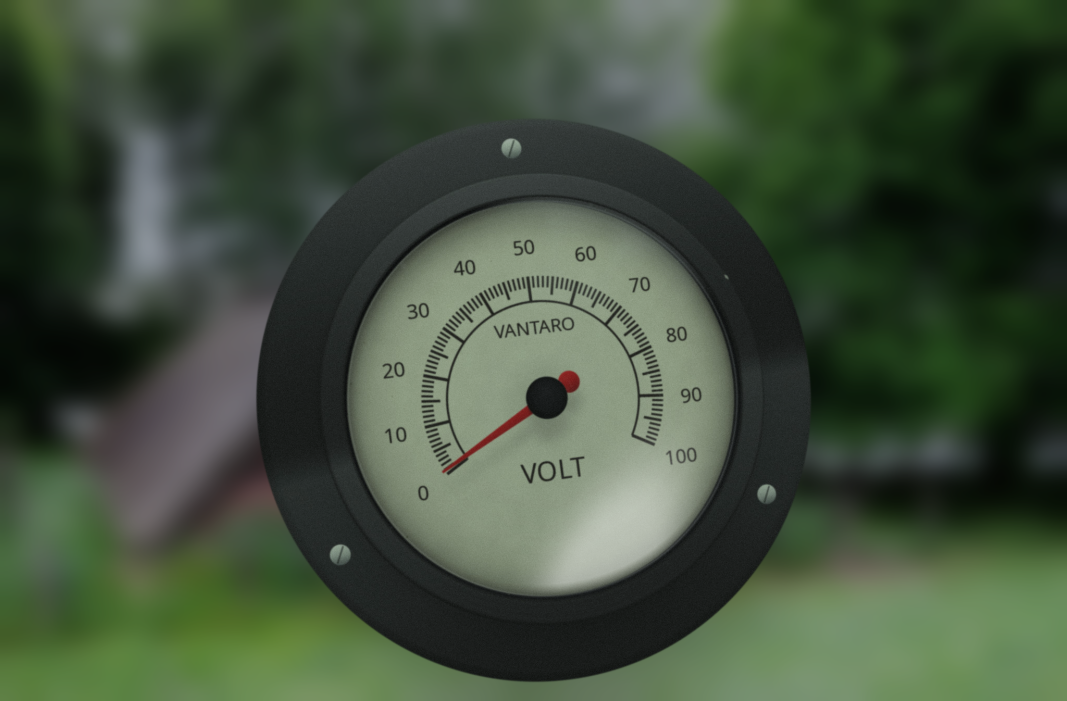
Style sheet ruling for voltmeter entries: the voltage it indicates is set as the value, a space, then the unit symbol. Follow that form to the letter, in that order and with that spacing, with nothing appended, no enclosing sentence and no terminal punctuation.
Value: 1 V
